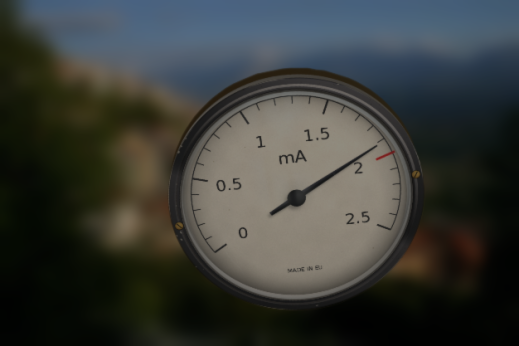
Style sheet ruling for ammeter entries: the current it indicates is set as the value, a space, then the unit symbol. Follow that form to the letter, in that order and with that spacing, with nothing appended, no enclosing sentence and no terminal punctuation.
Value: 1.9 mA
